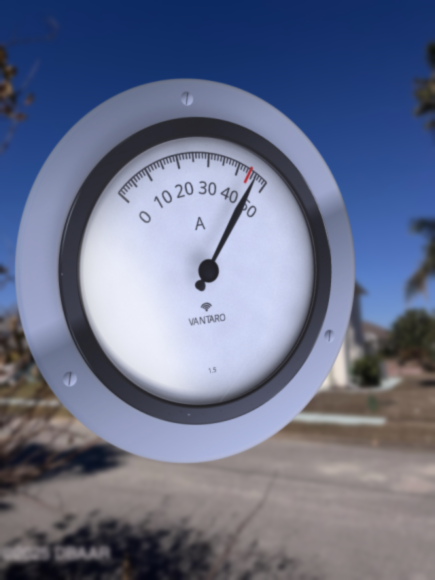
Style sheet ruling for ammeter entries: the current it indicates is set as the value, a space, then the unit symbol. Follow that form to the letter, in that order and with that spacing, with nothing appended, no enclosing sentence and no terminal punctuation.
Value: 45 A
